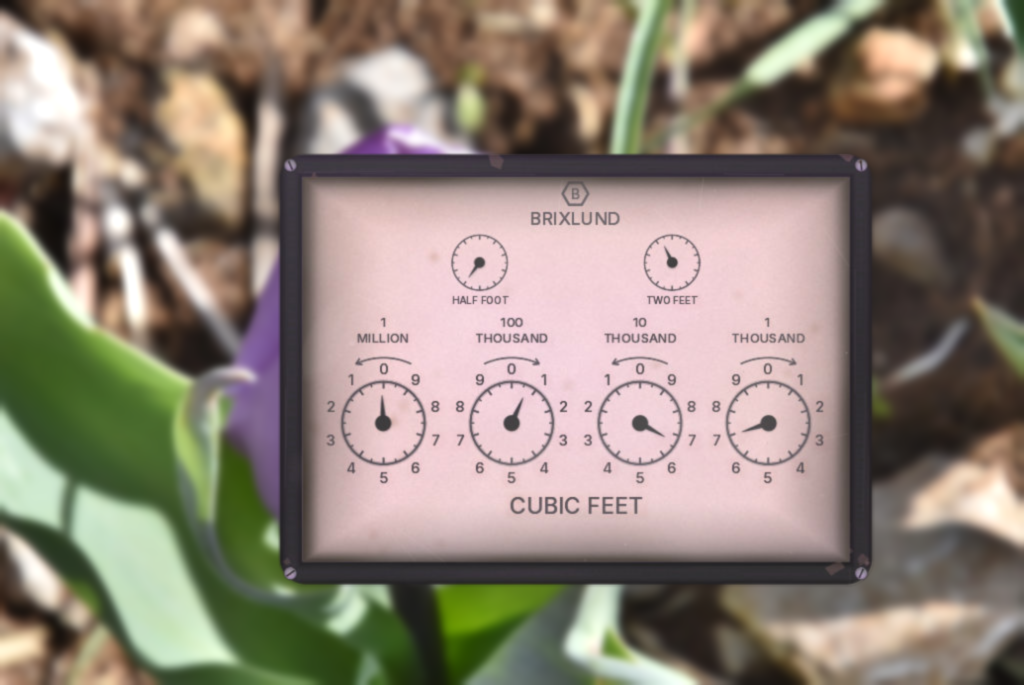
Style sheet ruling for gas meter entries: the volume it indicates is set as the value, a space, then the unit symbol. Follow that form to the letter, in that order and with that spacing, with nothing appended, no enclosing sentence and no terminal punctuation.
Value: 6700 ft³
